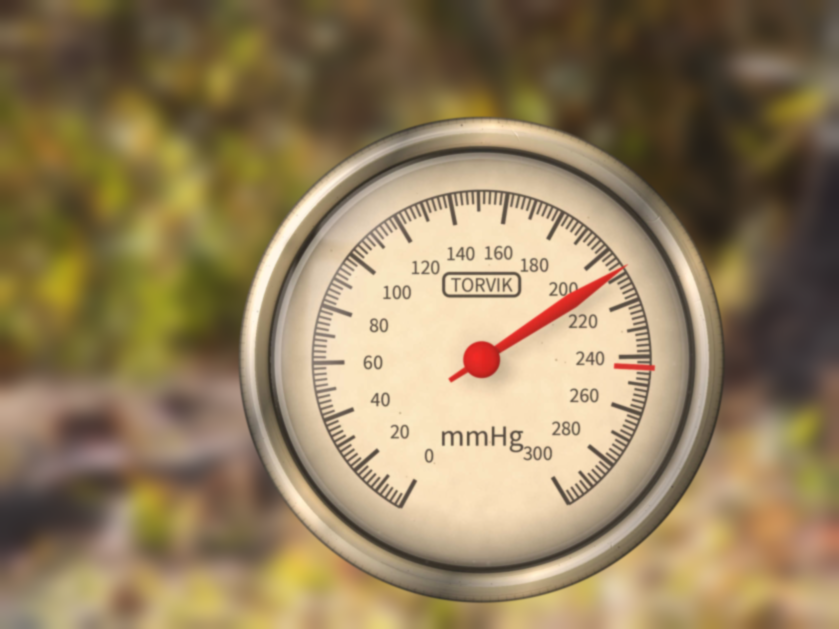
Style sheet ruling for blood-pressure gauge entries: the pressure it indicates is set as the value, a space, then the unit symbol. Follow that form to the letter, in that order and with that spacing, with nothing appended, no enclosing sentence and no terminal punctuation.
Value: 208 mmHg
